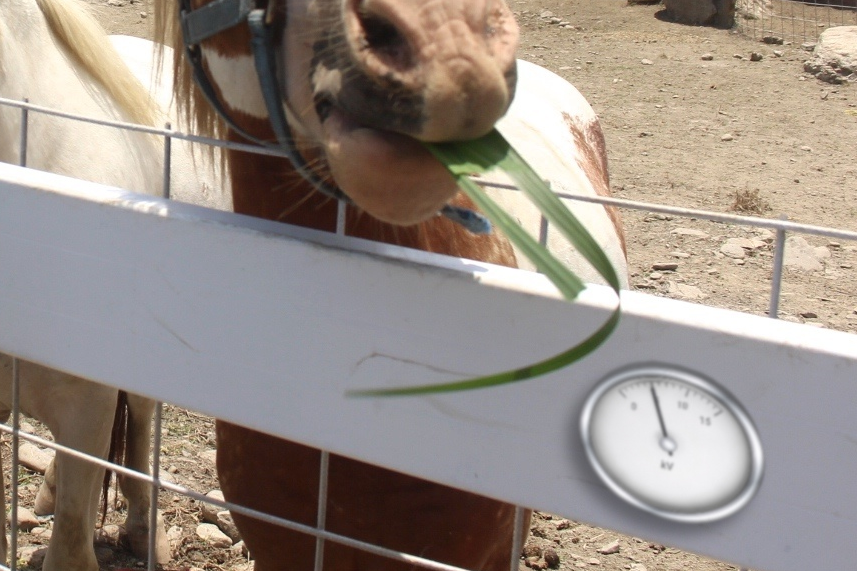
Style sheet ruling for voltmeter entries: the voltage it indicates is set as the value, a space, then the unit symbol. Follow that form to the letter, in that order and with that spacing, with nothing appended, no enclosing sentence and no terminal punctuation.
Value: 5 kV
